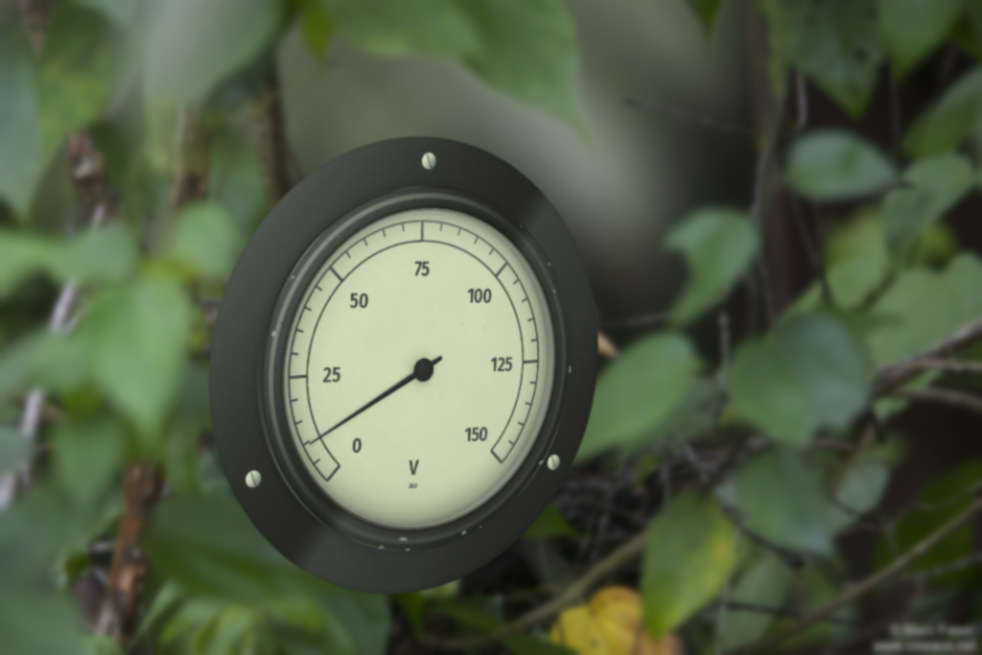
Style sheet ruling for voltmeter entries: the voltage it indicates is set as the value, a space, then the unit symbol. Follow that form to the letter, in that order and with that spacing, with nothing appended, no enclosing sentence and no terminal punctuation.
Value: 10 V
